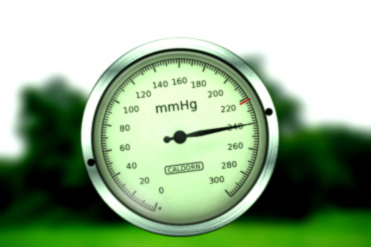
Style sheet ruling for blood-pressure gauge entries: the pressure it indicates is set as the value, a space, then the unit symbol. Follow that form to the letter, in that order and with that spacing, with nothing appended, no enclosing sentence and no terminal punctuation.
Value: 240 mmHg
